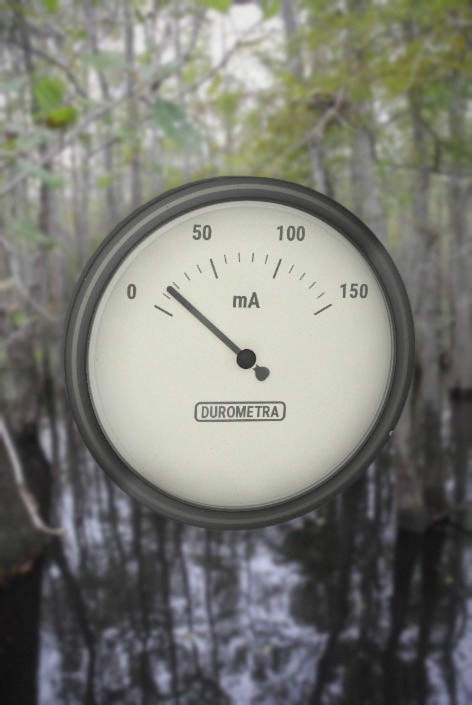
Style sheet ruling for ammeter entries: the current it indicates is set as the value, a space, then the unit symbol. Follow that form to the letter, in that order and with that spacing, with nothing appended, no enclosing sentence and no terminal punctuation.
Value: 15 mA
